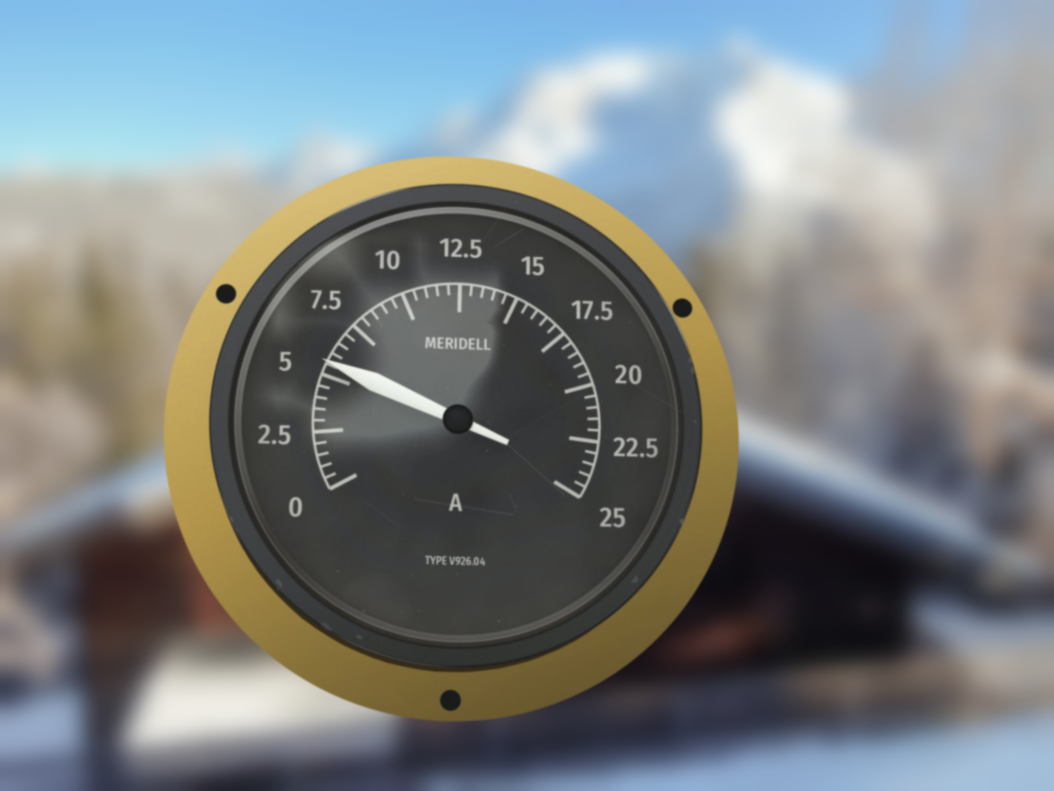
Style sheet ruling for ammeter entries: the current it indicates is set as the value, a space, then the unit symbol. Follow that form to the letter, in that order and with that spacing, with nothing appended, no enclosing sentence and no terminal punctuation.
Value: 5.5 A
